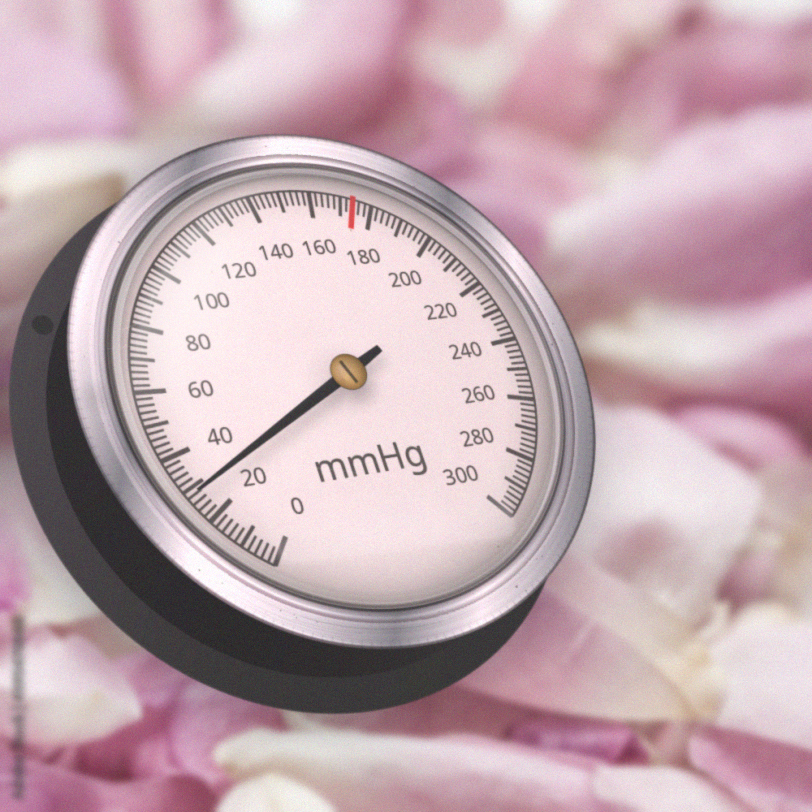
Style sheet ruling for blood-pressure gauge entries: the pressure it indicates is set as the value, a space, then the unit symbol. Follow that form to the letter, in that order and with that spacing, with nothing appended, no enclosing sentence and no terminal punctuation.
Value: 28 mmHg
